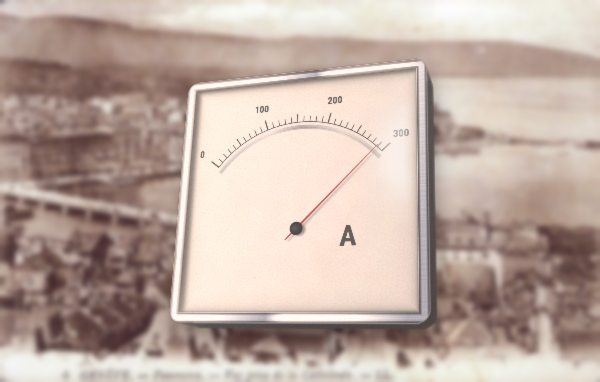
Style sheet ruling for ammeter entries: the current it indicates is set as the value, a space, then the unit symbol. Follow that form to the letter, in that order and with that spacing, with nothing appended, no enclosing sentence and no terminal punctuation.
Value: 290 A
